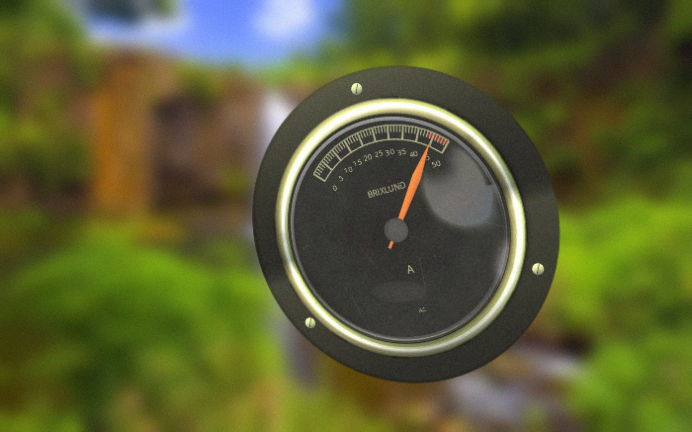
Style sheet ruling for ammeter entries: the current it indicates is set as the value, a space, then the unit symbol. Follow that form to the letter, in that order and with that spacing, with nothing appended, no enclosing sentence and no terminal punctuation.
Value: 45 A
